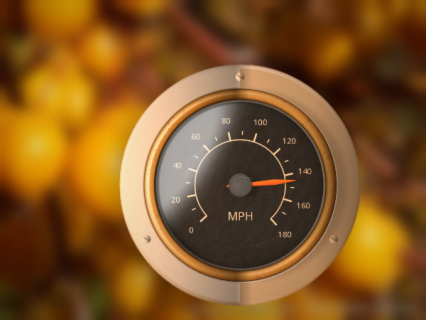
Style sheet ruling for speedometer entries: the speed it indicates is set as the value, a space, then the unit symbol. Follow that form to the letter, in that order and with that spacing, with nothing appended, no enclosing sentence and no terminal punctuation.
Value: 145 mph
